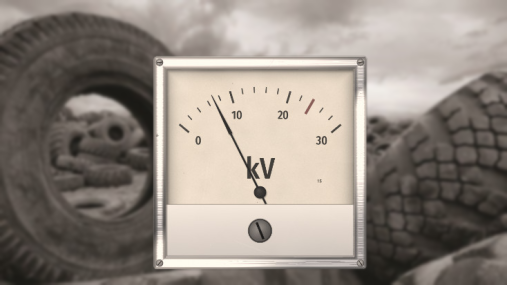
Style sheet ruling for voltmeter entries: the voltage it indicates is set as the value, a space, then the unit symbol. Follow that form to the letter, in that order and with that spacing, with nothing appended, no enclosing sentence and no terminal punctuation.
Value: 7 kV
